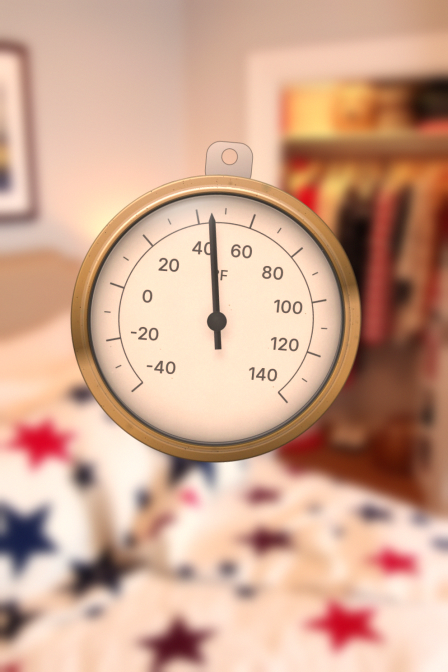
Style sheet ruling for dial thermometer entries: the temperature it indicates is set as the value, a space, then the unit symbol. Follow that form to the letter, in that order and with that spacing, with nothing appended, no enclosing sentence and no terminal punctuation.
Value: 45 °F
